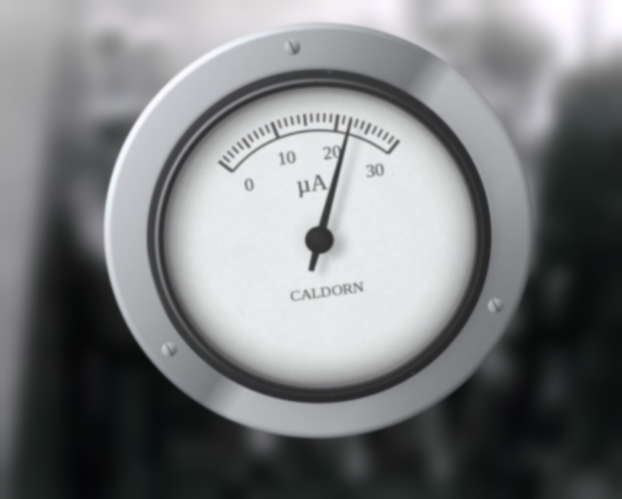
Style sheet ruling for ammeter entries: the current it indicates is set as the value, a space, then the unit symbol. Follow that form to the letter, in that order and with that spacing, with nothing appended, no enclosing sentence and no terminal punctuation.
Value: 22 µA
